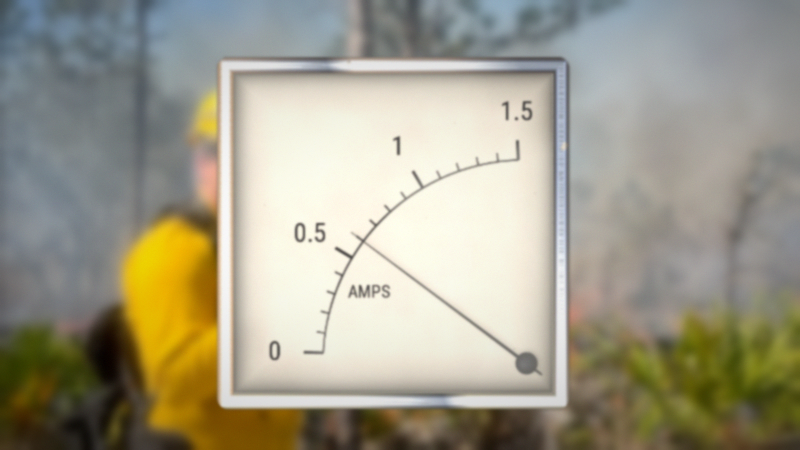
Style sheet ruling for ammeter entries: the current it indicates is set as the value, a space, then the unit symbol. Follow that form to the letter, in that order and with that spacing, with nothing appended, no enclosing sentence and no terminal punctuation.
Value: 0.6 A
